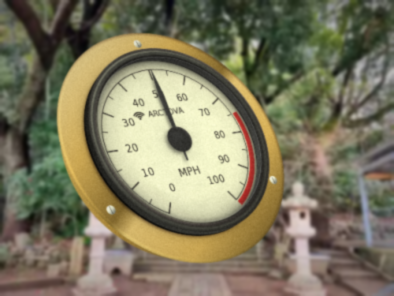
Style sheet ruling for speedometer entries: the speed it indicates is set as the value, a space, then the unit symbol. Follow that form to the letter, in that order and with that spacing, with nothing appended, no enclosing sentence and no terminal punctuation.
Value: 50 mph
